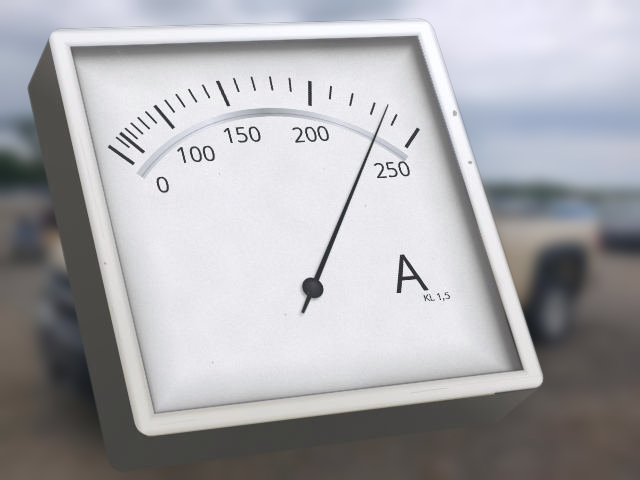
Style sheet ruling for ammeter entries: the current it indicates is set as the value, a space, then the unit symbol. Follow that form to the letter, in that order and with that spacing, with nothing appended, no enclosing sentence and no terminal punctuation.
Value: 235 A
